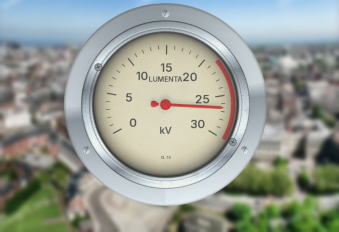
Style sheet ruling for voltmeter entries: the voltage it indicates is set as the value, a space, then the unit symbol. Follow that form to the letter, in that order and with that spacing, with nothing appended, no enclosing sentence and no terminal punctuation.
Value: 26.5 kV
